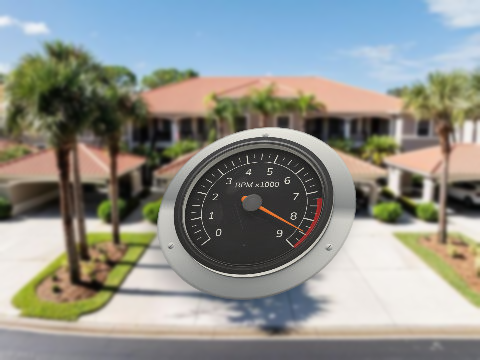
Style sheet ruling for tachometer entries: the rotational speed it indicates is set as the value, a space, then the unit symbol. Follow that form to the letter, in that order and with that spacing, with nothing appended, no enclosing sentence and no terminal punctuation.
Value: 8500 rpm
